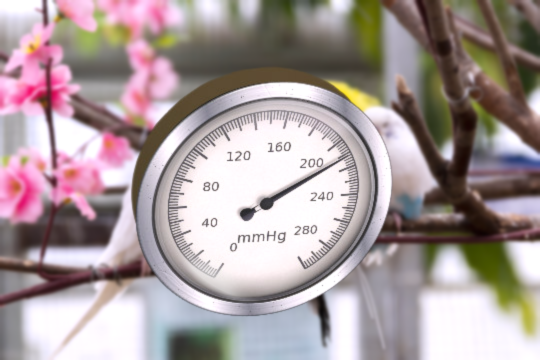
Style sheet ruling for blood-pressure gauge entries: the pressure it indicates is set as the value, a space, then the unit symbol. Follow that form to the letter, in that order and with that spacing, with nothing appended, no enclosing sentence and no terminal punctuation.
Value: 210 mmHg
